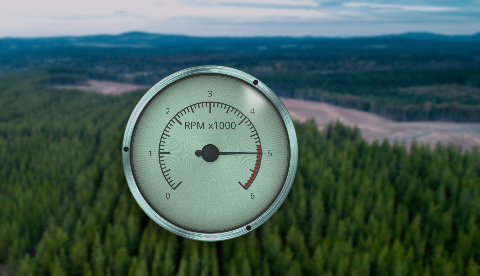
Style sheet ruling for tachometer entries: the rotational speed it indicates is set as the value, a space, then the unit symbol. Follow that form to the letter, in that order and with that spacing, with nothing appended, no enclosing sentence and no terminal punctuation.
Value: 5000 rpm
